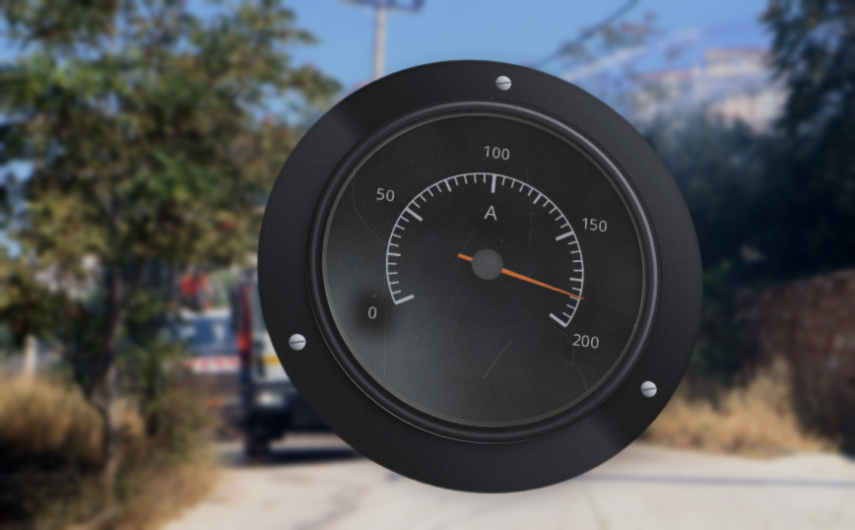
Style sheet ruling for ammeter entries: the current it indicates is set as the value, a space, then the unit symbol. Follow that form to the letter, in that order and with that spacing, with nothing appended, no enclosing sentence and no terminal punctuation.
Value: 185 A
